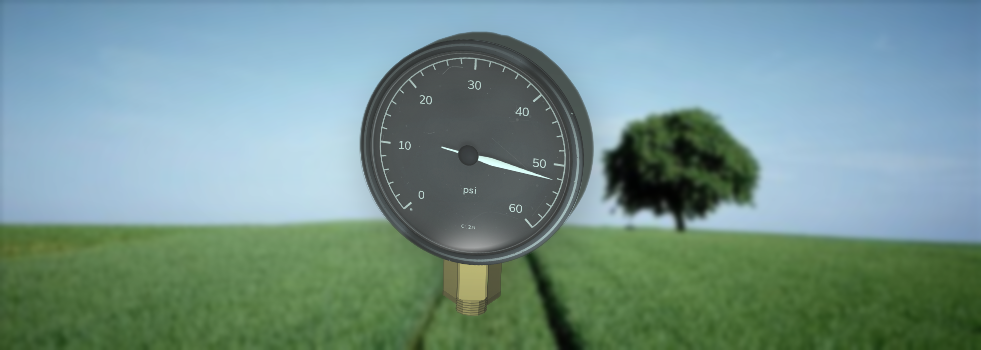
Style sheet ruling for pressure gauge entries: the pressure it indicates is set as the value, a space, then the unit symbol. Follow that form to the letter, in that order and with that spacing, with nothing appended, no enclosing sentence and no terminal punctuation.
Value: 52 psi
